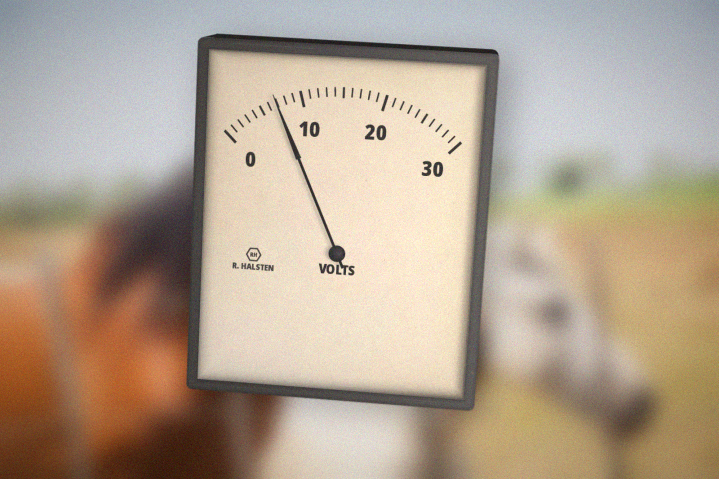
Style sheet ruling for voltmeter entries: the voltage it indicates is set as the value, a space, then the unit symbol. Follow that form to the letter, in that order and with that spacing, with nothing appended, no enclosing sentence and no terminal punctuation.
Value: 7 V
